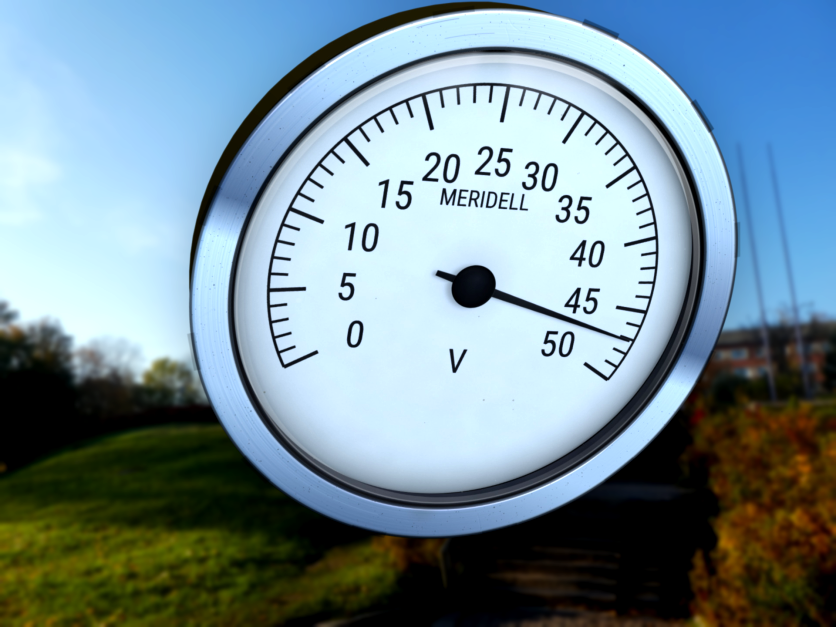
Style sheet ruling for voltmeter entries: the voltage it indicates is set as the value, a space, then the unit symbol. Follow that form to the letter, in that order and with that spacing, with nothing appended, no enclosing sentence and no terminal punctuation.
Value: 47 V
